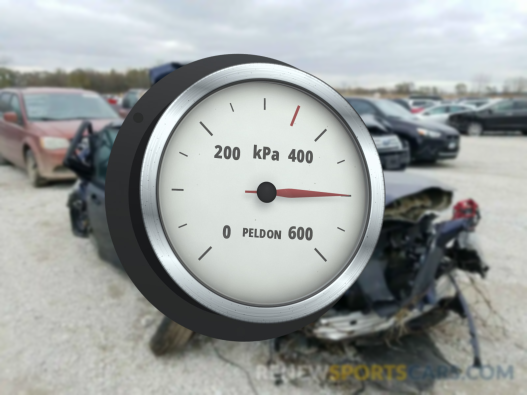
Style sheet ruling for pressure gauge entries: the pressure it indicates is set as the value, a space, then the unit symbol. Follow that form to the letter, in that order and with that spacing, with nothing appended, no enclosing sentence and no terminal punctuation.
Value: 500 kPa
